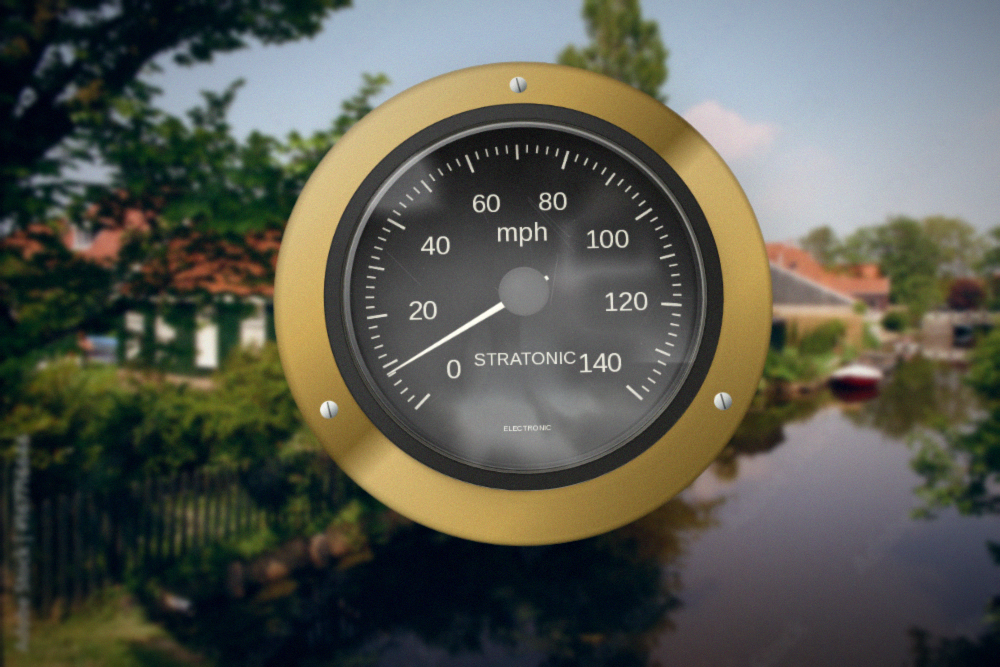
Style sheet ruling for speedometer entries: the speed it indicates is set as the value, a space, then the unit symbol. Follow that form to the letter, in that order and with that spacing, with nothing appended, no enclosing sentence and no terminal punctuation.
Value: 8 mph
